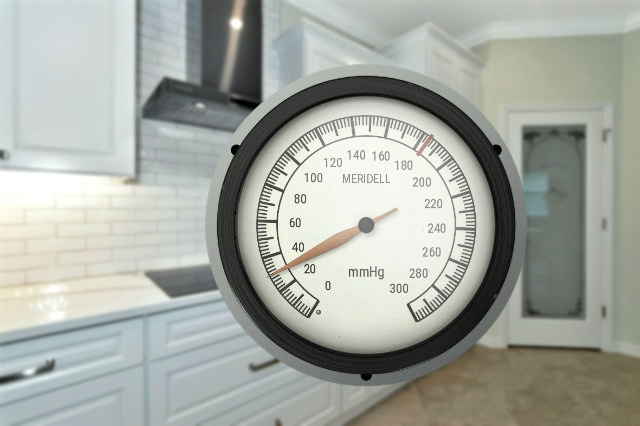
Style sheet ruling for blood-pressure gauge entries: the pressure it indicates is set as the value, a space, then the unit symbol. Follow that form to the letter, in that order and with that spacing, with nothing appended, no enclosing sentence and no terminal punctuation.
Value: 30 mmHg
